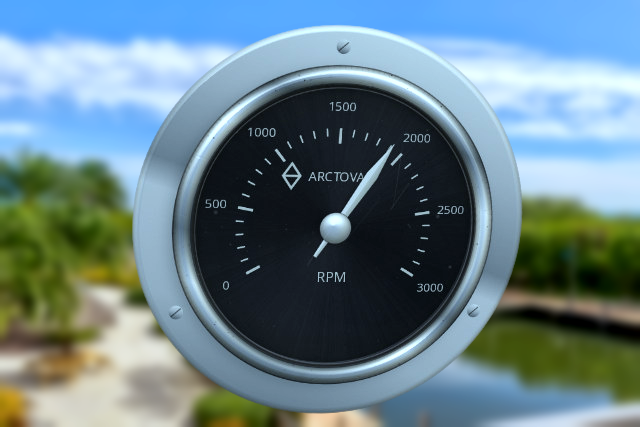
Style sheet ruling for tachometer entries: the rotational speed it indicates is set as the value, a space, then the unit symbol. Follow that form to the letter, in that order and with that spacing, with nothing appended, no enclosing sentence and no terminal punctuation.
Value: 1900 rpm
